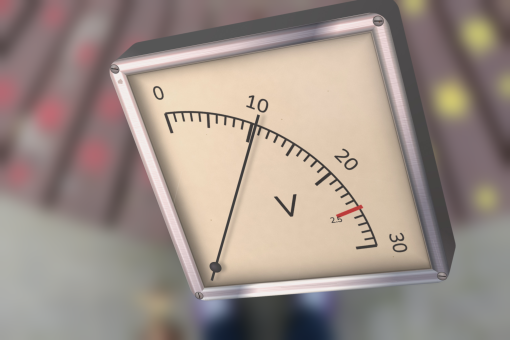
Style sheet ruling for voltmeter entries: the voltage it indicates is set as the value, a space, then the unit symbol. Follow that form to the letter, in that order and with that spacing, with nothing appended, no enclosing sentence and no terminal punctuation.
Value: 10.5 V
